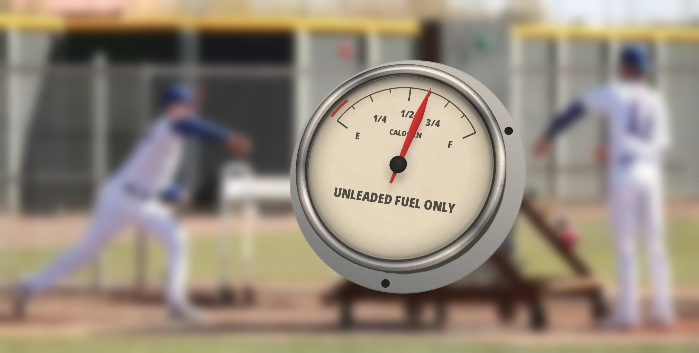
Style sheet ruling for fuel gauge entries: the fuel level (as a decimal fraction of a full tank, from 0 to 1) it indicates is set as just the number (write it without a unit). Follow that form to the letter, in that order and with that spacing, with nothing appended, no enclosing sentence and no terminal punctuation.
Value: 0.625
